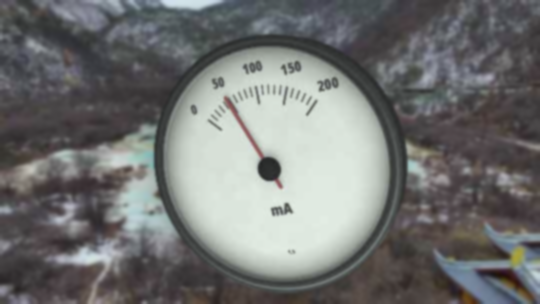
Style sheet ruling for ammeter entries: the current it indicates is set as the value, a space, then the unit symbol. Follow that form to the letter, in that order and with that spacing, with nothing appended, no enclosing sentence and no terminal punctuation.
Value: 50 mA
